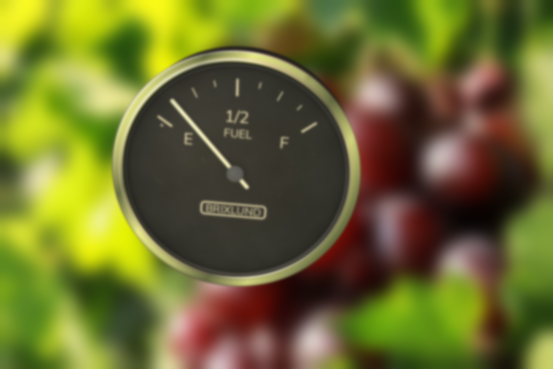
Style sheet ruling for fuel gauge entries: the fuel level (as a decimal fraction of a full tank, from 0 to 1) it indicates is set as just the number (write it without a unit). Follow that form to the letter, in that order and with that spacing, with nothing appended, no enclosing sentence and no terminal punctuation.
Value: 0.125
